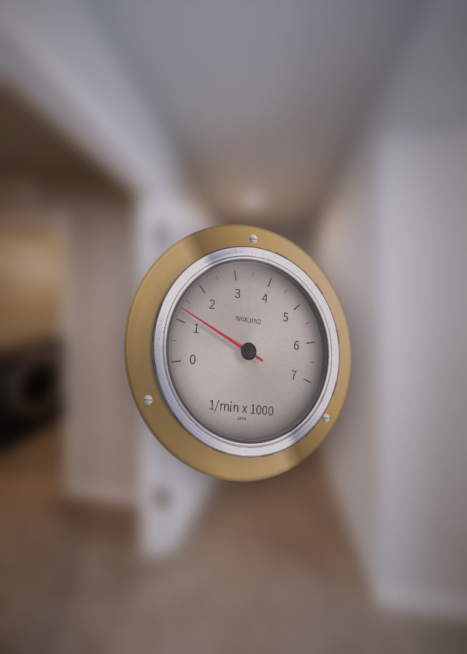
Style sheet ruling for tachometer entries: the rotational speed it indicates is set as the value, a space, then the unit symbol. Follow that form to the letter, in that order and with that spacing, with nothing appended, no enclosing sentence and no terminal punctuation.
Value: 1250 rpm
